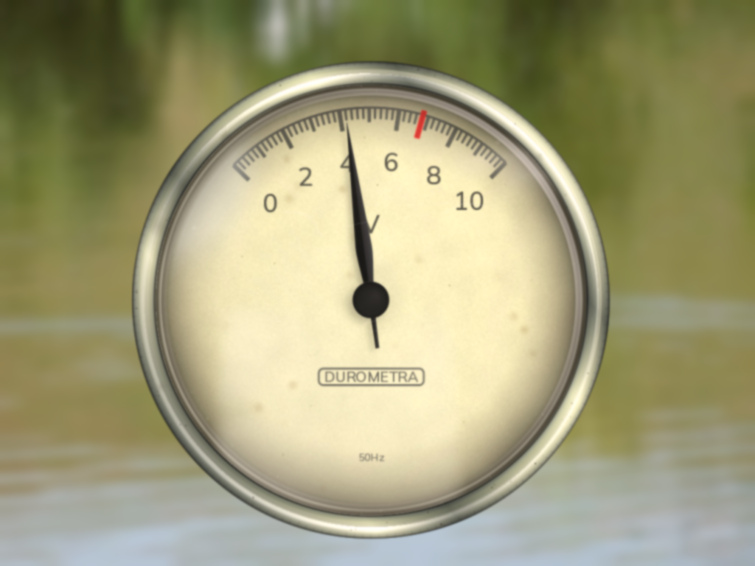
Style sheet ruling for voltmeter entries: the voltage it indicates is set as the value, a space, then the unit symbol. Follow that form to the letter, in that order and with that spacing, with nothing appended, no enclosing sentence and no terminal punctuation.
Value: 4.2 V
